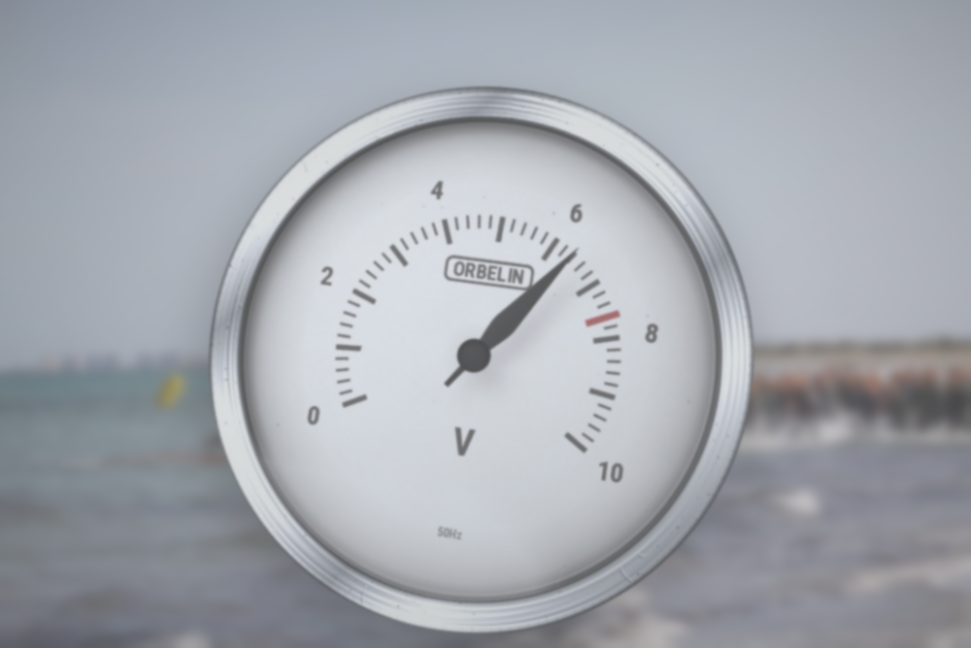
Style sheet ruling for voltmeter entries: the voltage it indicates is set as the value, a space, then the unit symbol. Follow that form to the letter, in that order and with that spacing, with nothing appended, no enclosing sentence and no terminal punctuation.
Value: 6.4 V
